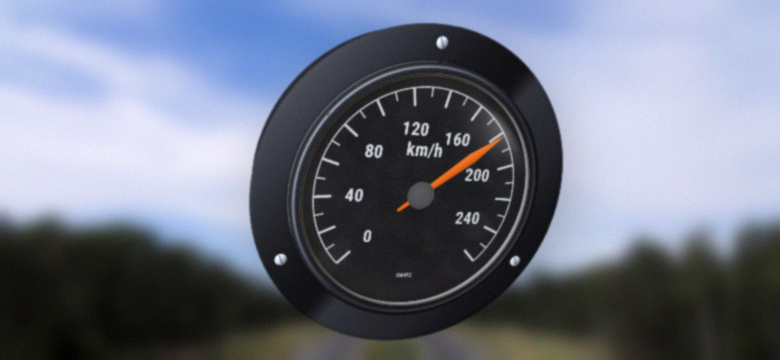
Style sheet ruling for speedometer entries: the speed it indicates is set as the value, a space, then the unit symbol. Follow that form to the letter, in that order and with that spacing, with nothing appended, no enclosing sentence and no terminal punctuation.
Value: 180 km/h
